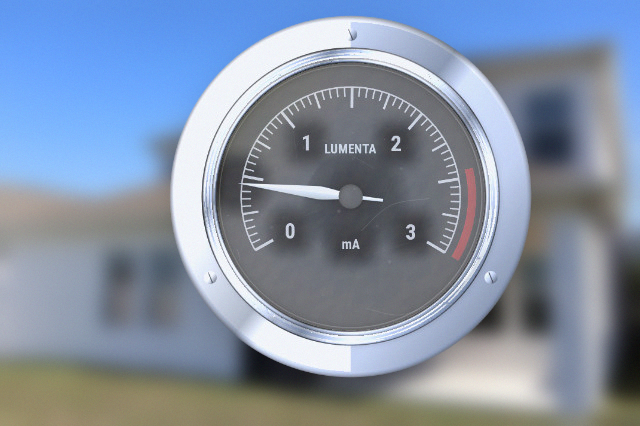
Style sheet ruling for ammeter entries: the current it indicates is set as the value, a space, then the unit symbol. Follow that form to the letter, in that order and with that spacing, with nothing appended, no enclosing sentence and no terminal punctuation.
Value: 0.45 mA
